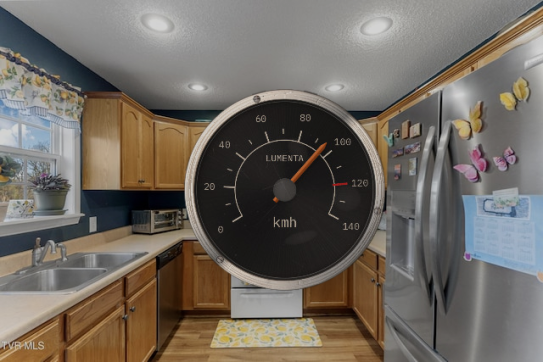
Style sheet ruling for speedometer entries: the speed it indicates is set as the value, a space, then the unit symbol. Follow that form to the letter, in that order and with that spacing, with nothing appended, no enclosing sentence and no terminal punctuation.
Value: 95 km/h
